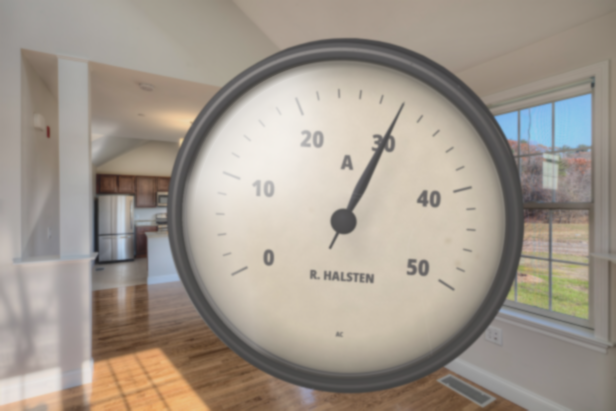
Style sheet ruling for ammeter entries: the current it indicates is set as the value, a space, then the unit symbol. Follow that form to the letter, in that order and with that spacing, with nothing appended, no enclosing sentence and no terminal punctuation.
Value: 30 A
